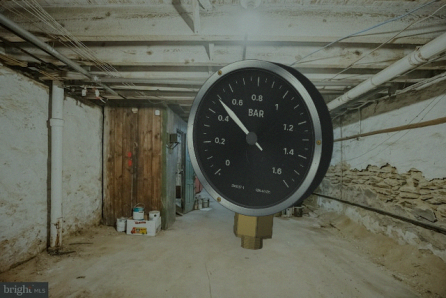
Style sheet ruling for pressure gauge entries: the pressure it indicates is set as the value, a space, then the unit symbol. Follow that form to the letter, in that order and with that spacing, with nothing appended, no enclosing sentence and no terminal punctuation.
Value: 0.5 bar
